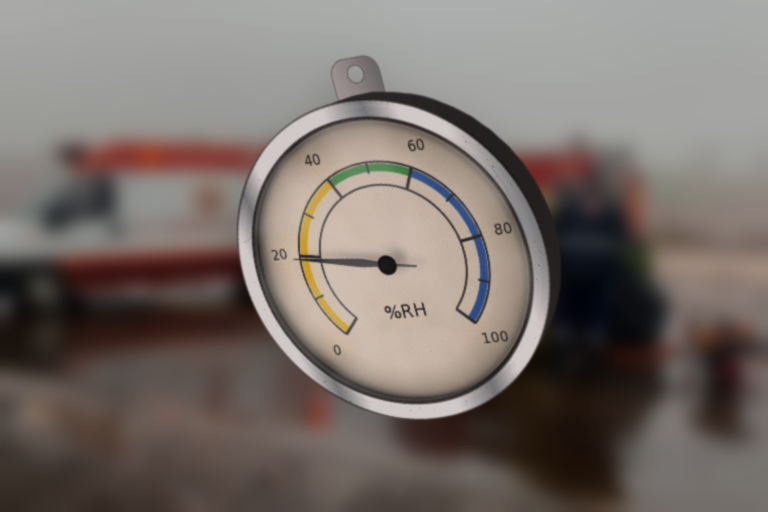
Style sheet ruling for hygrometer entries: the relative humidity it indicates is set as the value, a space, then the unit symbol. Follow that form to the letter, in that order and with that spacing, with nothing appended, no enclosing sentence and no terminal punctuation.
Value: 20 %
